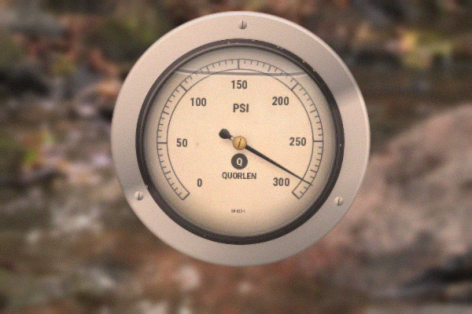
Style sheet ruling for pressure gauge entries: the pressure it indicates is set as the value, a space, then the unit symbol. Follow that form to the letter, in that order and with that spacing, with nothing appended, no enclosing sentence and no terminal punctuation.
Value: 285 psi
